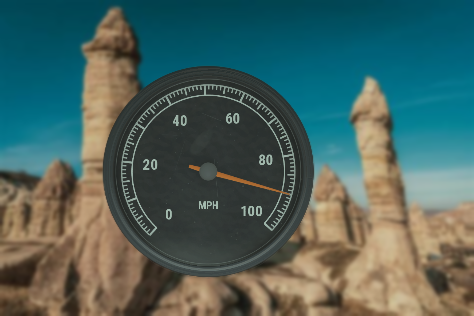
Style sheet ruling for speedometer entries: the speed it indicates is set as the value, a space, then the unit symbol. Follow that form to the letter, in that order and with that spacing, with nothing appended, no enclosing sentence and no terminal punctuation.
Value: 90 mph
